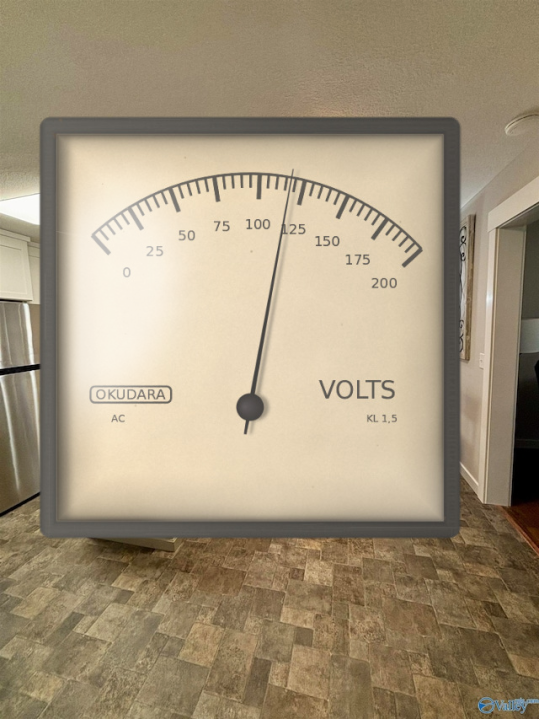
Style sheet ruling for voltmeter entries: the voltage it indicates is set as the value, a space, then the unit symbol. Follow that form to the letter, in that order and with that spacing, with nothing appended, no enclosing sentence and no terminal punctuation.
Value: 117.5 V
